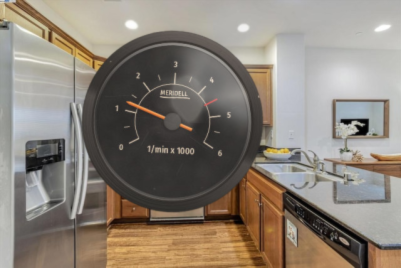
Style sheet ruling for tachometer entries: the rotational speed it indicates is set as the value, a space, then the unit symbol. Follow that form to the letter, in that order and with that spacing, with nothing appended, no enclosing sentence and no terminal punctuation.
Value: 1250 rpm
